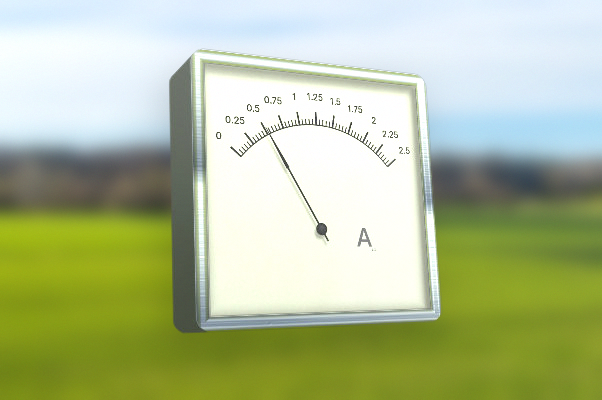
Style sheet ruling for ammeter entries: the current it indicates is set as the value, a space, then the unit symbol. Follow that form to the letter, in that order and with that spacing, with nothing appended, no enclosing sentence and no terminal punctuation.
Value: 0.5 A
